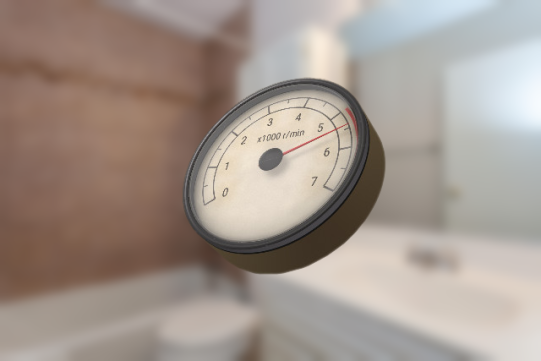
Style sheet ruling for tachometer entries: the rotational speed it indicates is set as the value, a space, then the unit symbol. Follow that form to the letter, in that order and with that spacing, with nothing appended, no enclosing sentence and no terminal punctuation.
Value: 5500 rpm
